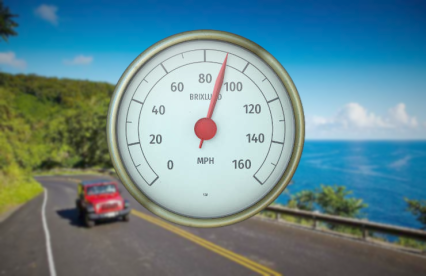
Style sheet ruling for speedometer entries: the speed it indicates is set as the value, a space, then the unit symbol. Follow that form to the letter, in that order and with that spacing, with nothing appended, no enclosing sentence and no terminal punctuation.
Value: 90 mph
